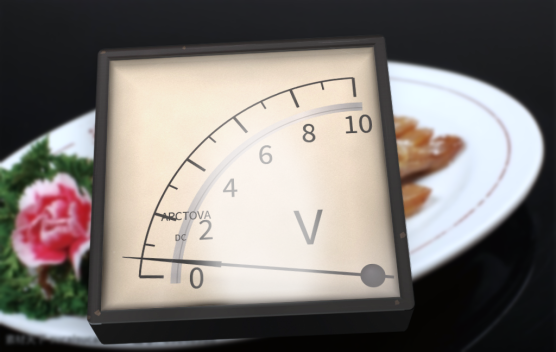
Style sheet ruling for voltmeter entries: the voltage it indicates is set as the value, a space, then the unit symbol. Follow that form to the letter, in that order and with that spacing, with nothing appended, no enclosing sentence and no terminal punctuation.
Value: 0.5 V
